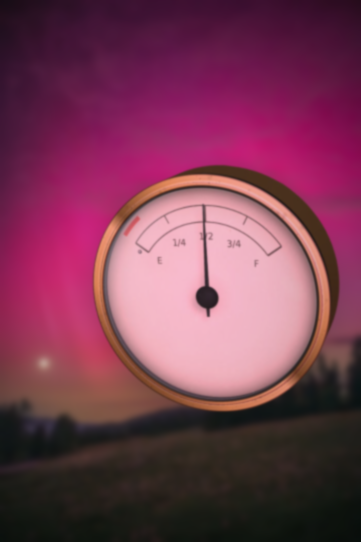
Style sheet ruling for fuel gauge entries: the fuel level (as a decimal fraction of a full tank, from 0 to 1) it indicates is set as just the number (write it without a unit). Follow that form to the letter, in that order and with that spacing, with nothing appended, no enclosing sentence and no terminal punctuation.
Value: 0.5
